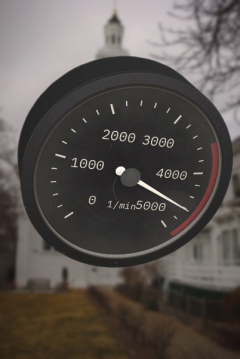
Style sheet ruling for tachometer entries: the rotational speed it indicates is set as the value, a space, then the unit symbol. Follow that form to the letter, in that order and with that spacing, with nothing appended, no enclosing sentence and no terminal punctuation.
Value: 4600 rpm
